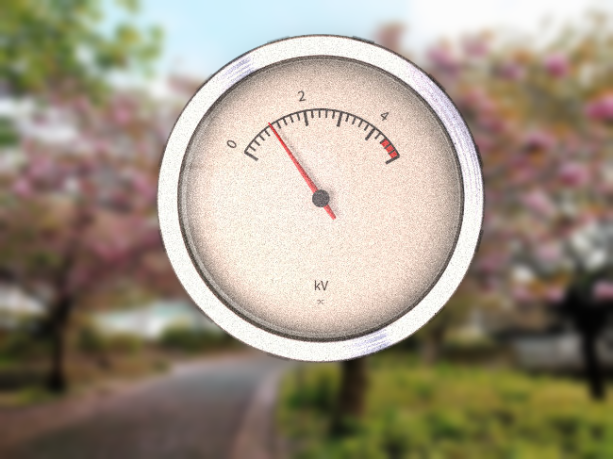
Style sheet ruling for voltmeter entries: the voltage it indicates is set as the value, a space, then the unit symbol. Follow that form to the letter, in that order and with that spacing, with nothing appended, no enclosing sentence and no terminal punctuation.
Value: 1 kV
